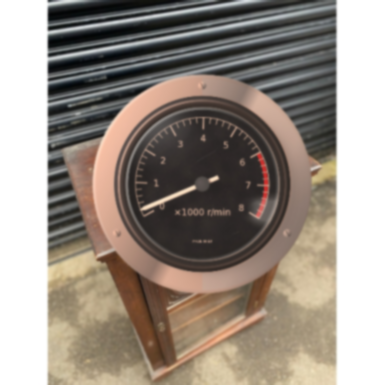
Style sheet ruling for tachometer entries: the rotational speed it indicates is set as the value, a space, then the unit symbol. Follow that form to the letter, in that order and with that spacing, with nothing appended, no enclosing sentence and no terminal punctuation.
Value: 200 rpm
